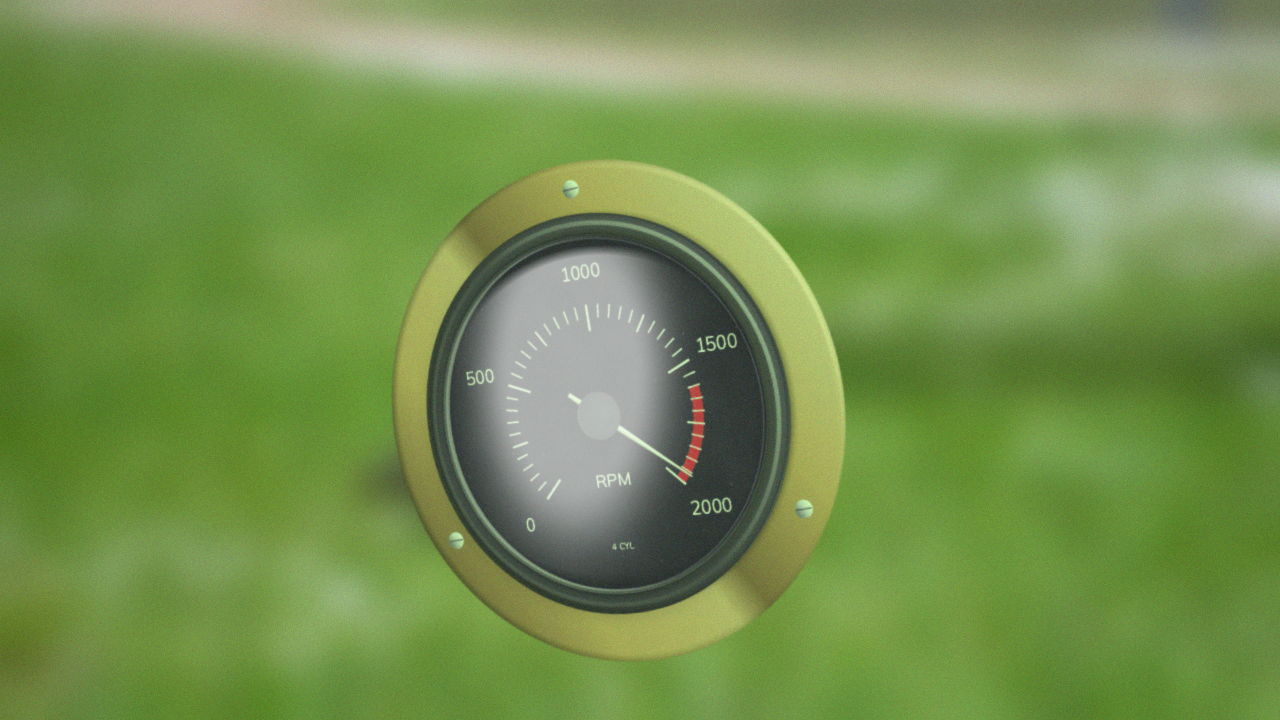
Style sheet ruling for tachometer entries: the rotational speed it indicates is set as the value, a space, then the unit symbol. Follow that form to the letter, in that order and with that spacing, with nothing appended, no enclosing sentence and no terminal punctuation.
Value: 1950 rpm
